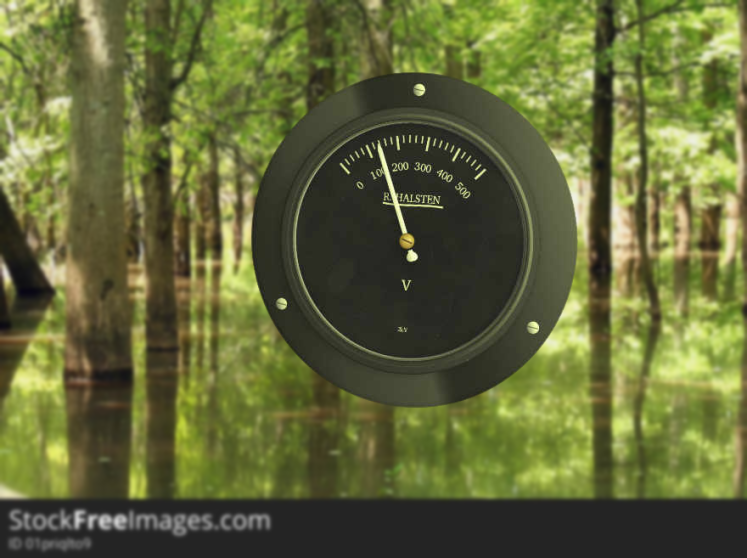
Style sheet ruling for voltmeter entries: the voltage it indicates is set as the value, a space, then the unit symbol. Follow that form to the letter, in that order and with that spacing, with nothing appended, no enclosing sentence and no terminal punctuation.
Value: 140 V
